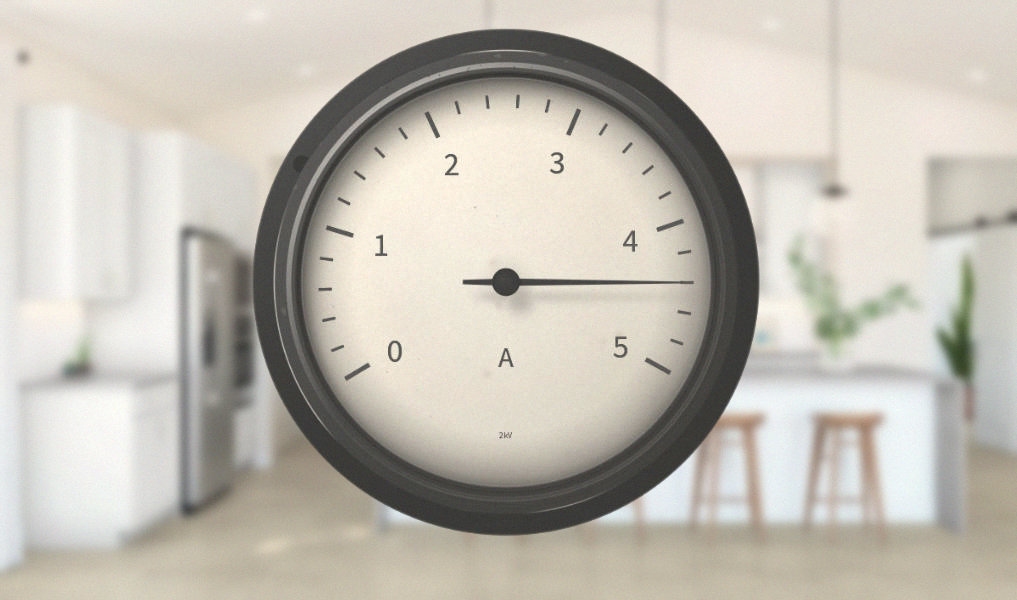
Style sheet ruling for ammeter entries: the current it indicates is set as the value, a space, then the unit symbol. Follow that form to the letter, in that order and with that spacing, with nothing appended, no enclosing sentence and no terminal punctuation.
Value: 4.4 A
